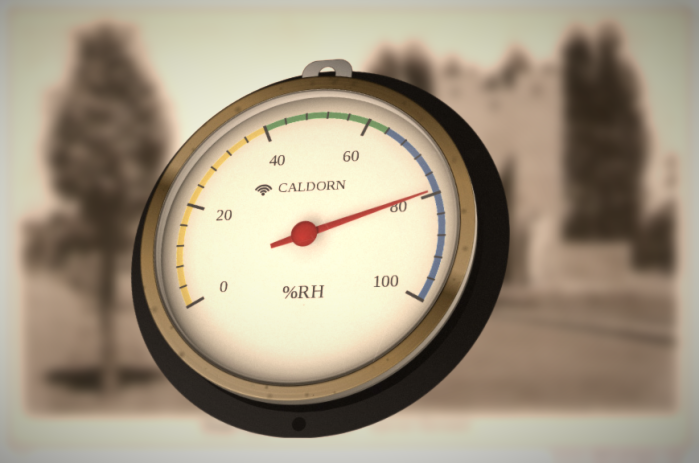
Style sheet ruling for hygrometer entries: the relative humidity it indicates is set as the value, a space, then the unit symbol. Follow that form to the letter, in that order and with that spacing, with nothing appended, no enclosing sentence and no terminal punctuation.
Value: 80 %
